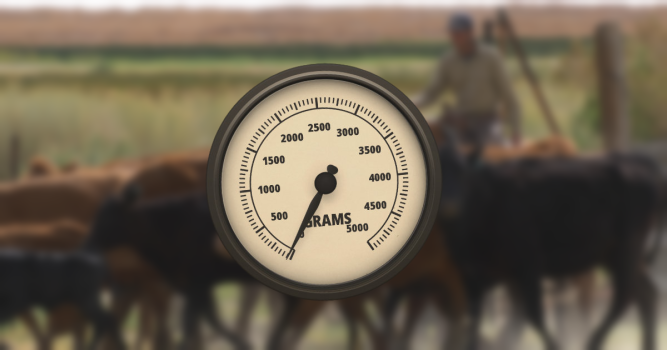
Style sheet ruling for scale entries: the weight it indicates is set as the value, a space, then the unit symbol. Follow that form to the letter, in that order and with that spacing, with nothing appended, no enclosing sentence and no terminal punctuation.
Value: 50 g
